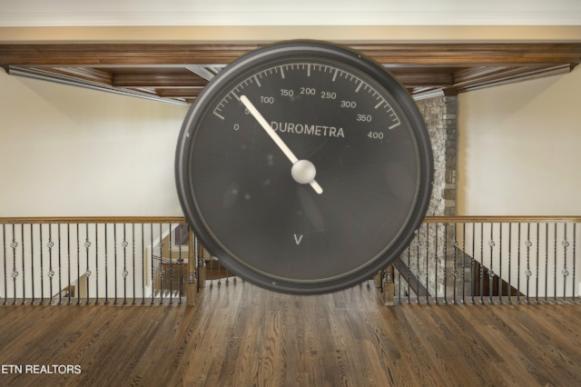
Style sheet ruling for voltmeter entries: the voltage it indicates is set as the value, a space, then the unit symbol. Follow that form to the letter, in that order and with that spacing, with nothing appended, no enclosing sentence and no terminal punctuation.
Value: 60 V
